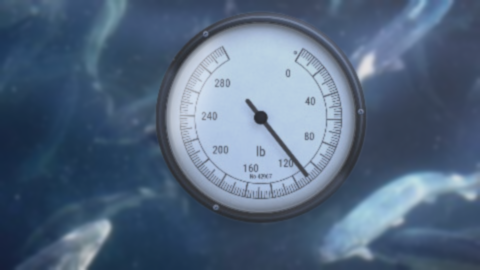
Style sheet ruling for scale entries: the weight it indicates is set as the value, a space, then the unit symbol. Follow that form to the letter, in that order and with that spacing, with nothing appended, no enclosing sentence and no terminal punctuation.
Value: 110 lb
